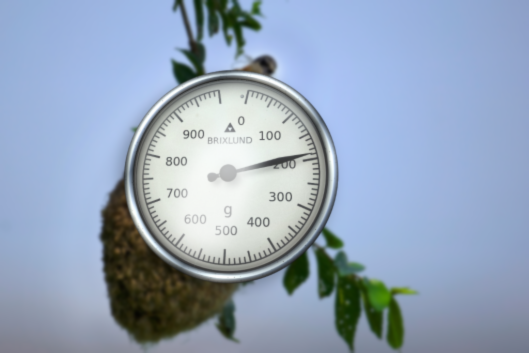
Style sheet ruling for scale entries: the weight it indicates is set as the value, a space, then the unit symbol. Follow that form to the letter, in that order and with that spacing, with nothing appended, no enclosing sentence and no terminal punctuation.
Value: 190 g
